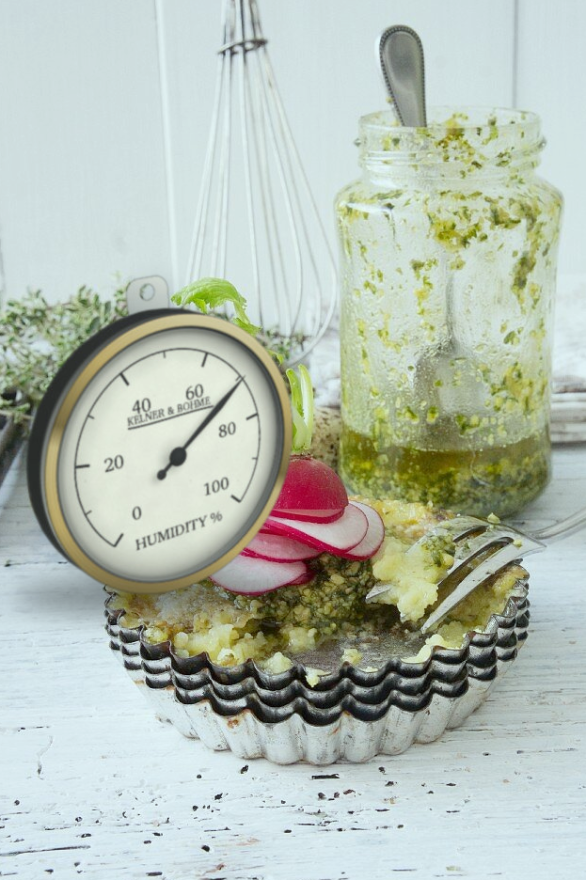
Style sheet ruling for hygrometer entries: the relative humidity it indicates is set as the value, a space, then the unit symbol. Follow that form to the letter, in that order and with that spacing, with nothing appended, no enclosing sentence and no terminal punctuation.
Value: 70 %
